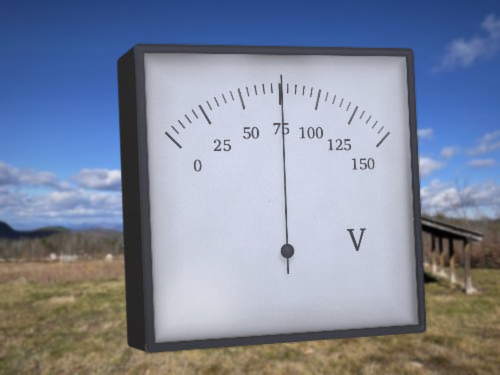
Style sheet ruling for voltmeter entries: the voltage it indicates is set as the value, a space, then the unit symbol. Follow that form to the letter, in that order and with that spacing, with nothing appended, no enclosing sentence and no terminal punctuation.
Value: 75 V
